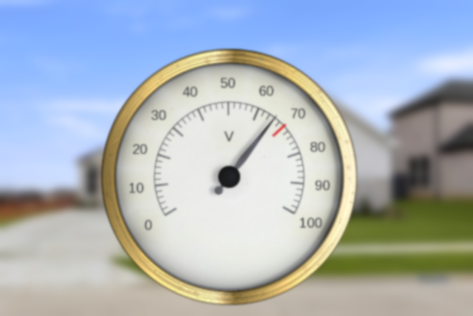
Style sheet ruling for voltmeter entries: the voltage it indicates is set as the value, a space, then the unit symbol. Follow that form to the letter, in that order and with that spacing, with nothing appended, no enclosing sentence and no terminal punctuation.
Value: 66 V
